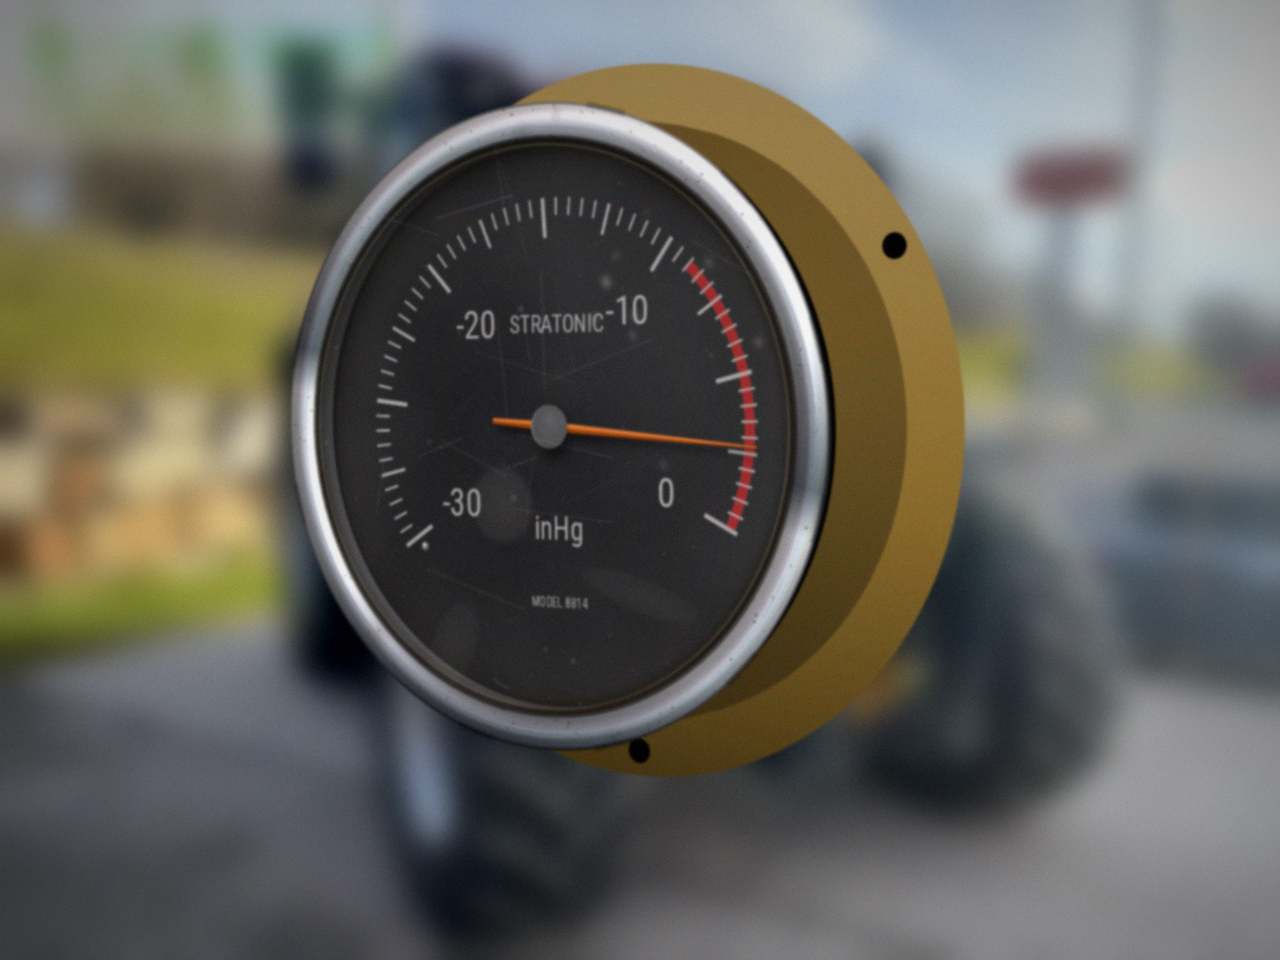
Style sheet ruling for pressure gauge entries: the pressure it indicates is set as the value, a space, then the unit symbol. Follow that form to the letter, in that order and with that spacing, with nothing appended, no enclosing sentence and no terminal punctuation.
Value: -2.75 inHg
